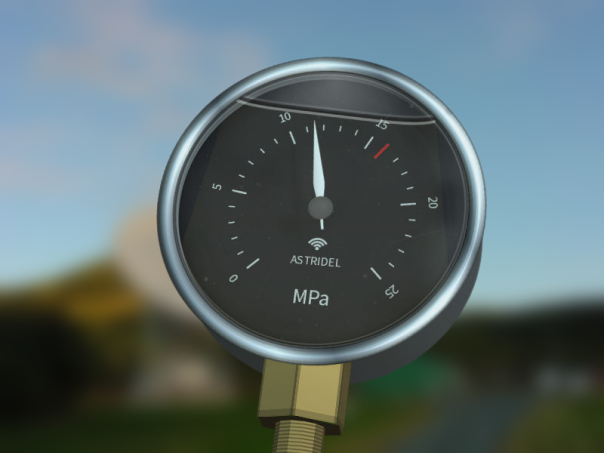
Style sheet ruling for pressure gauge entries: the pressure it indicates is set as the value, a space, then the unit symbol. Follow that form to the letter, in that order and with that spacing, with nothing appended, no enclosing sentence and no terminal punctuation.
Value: 11.5 MPa
